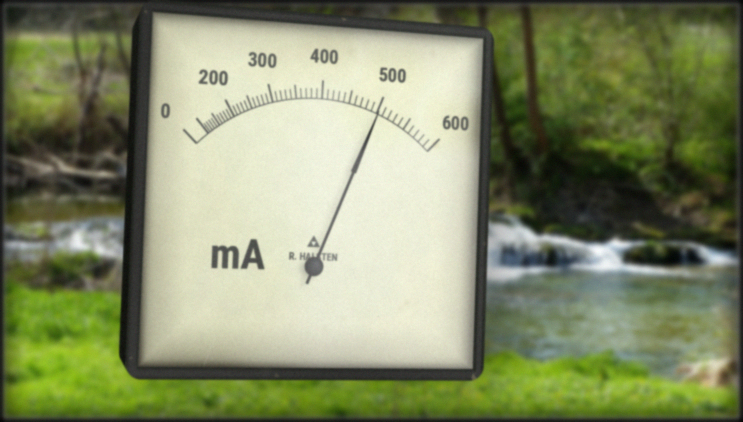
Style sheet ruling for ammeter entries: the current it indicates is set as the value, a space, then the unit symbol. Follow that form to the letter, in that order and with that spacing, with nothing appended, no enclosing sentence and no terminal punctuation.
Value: 500 mA
